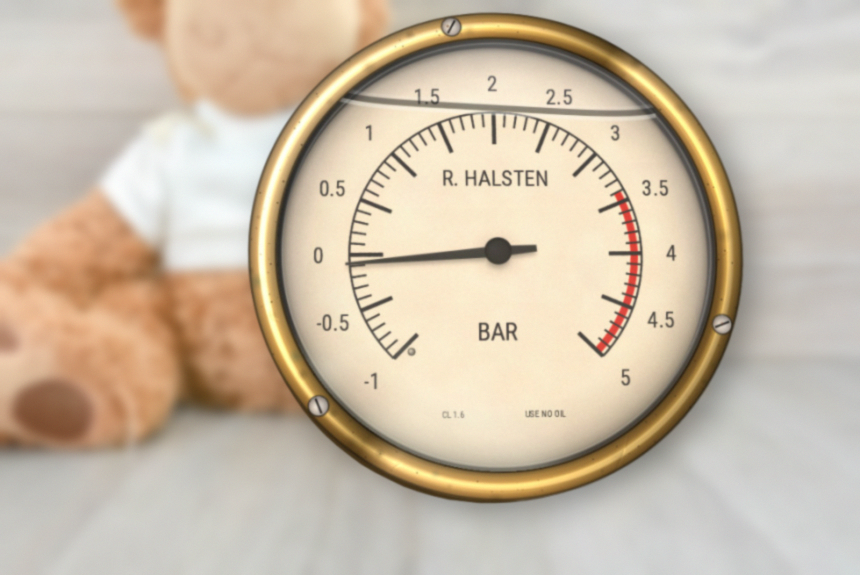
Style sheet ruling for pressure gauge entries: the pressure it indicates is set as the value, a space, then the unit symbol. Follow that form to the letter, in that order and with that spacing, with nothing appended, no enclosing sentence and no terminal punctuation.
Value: -0.1 bar
